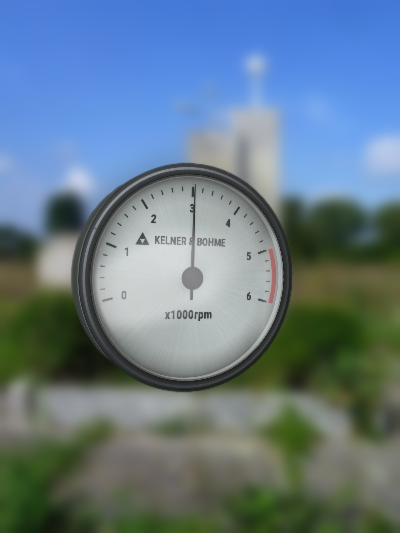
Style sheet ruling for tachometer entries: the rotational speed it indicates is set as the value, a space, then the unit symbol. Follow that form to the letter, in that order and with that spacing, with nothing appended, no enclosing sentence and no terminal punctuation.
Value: 3000 rpm
